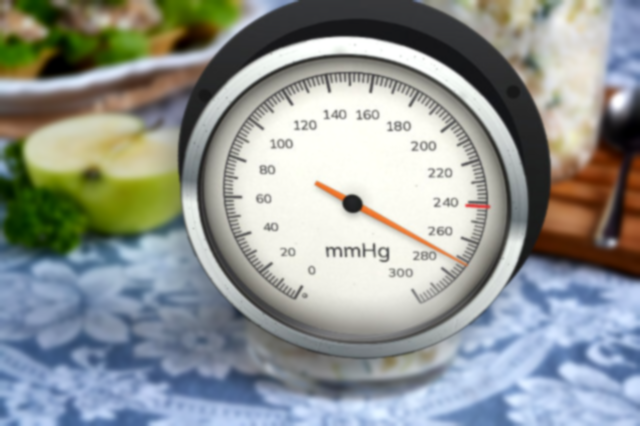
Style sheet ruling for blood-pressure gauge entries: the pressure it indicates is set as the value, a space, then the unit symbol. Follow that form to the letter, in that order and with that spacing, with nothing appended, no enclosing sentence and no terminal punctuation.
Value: 270 mmHg
